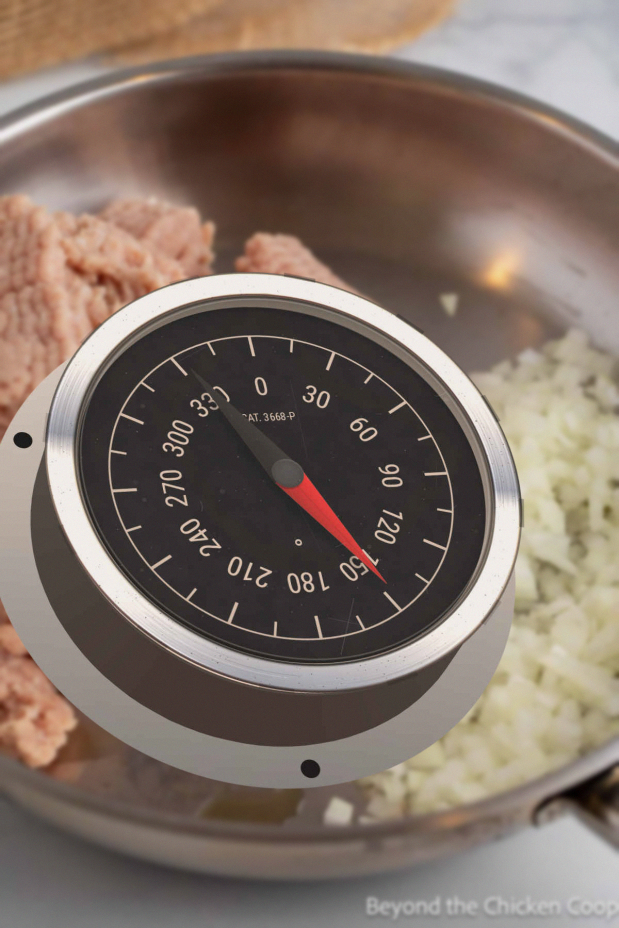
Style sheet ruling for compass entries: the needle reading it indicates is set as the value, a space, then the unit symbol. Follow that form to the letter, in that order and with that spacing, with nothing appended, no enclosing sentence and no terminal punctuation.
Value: 150 °
